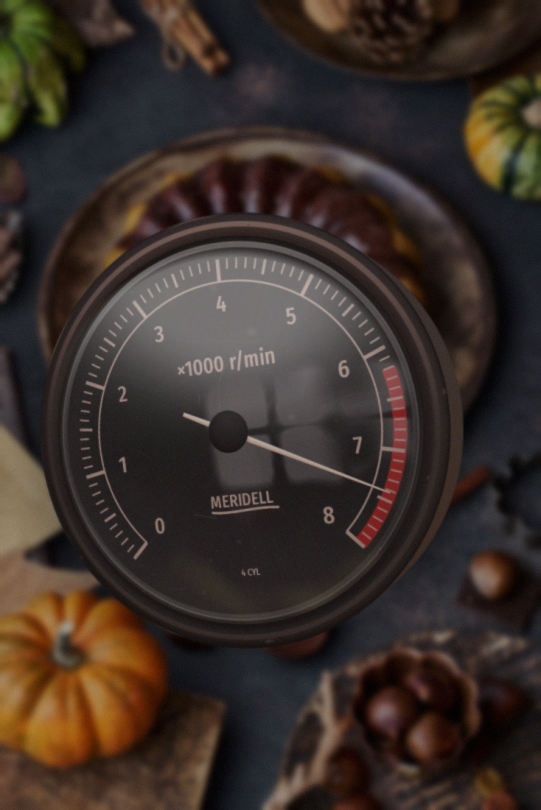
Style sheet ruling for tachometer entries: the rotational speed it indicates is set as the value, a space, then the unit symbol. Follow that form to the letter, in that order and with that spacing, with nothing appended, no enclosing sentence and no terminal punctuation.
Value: 7400 rpm
